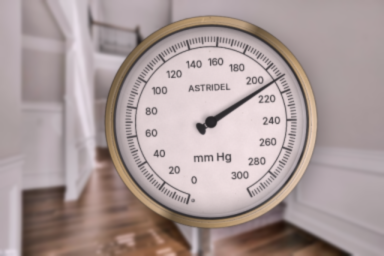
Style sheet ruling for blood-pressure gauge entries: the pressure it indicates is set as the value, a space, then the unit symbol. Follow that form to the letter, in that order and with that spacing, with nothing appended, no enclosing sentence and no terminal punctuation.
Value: 210 mmHg
